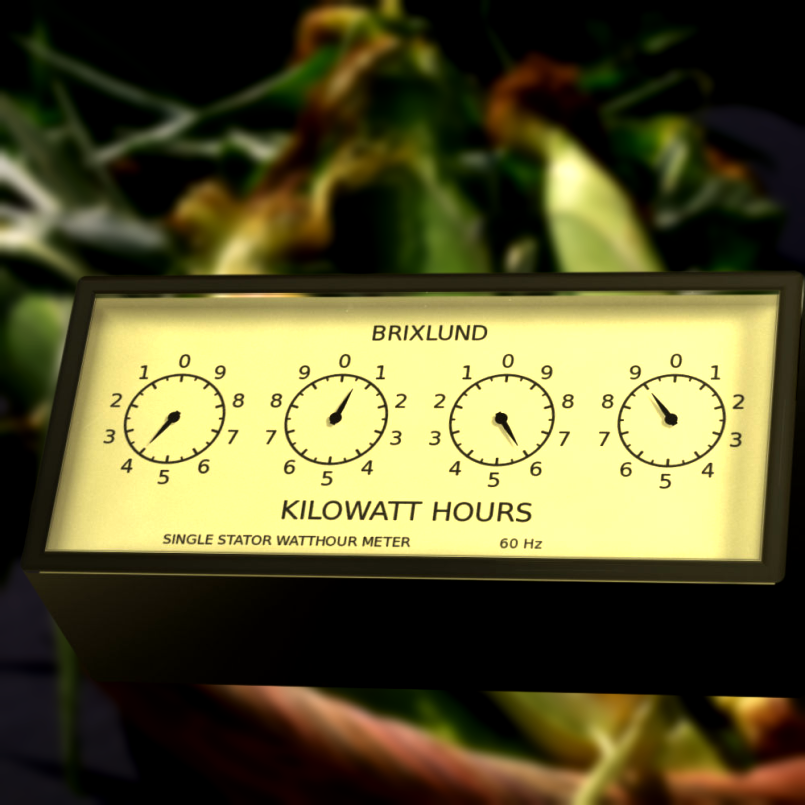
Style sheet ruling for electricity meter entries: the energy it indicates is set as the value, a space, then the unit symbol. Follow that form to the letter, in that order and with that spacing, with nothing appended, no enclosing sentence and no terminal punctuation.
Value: 4059 kWh
